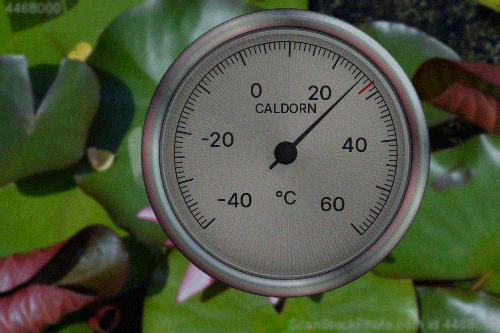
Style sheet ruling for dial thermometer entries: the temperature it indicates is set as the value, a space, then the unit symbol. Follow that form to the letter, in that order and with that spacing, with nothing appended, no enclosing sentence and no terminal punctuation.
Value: 26 °C
